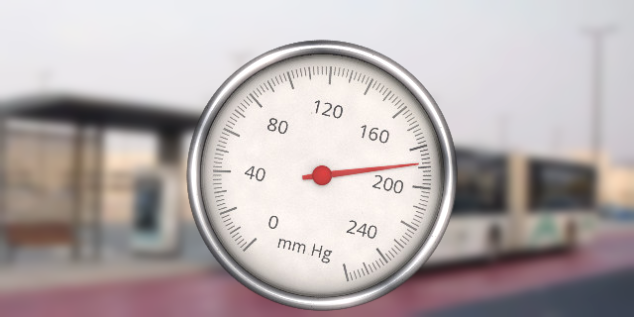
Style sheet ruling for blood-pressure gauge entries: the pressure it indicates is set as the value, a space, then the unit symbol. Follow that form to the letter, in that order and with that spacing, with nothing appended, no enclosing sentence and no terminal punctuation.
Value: 188 mmHg
